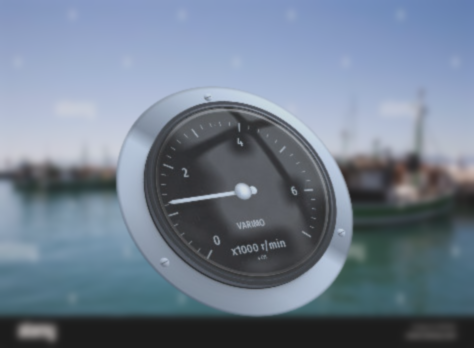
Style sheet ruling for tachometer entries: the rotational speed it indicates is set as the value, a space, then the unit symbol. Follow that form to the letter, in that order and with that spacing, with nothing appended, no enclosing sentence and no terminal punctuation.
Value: 1200 rpm
